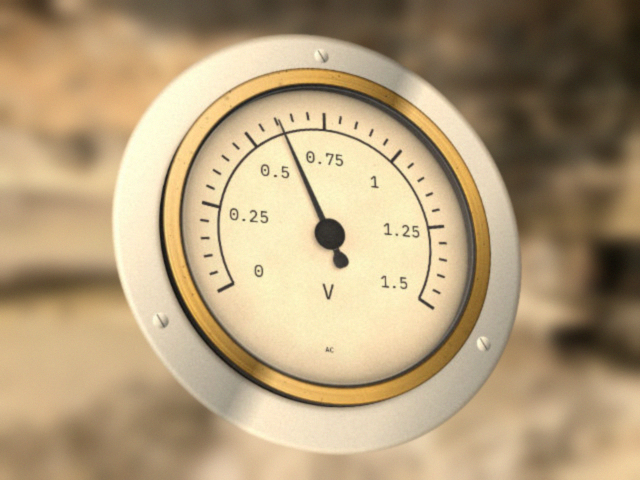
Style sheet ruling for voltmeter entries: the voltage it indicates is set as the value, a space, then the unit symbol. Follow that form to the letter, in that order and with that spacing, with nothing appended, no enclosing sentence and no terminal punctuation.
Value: 0.6 V
